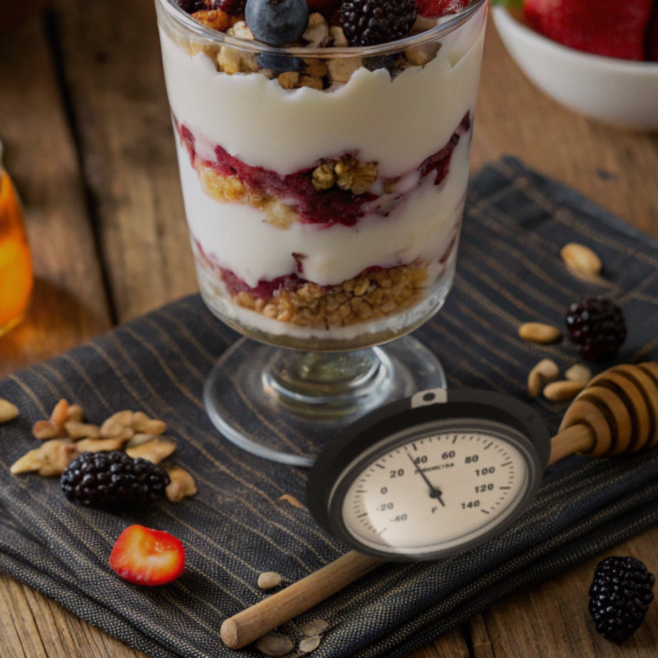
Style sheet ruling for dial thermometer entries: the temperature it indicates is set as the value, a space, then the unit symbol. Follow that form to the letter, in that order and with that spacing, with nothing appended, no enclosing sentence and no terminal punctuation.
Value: 36 °F
